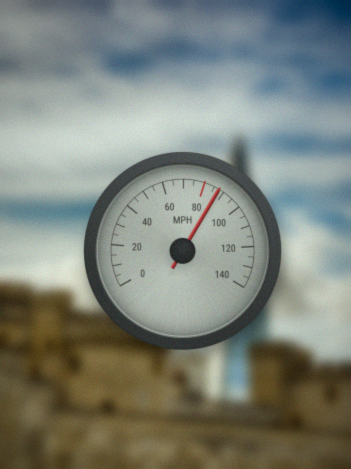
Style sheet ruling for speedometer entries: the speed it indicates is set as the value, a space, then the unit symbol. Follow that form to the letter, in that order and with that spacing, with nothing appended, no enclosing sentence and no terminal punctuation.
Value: 87.5 mph
